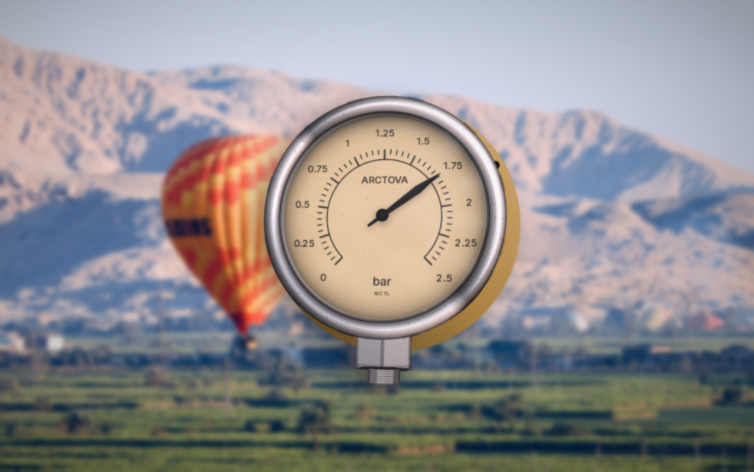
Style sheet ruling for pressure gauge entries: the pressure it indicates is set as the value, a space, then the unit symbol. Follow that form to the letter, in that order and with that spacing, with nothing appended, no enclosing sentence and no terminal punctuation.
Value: 1.75 bar
